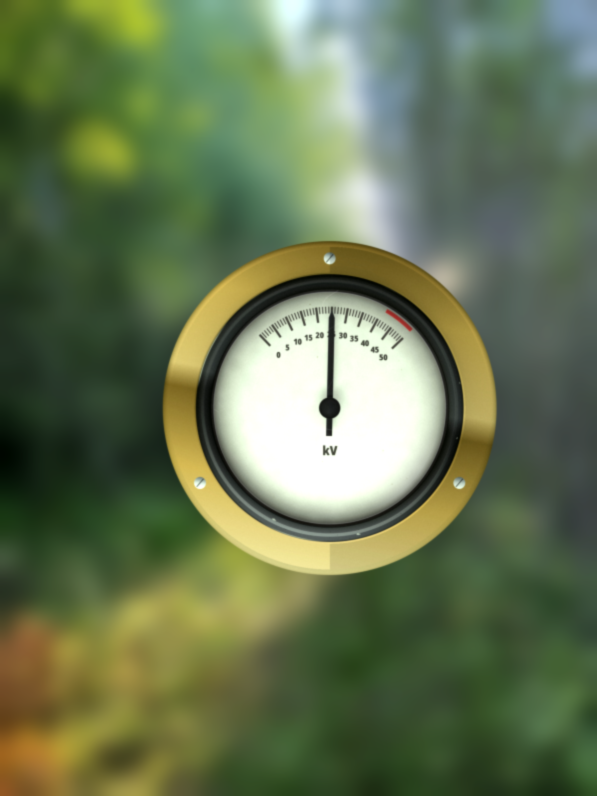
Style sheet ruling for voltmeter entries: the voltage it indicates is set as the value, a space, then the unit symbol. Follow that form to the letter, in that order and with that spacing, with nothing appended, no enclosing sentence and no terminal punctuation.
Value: 25 kV
